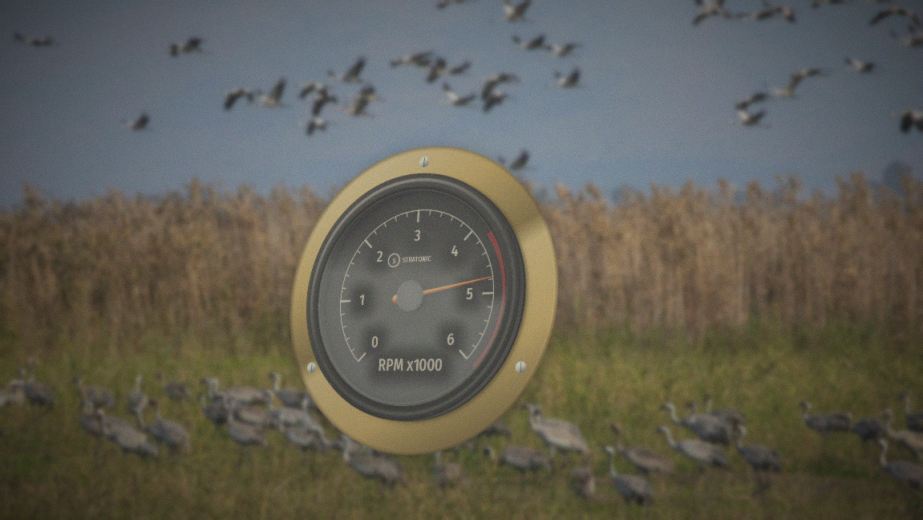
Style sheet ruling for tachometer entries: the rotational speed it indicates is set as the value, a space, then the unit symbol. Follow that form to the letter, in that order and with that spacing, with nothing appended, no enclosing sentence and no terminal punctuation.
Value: 4800 rpm
